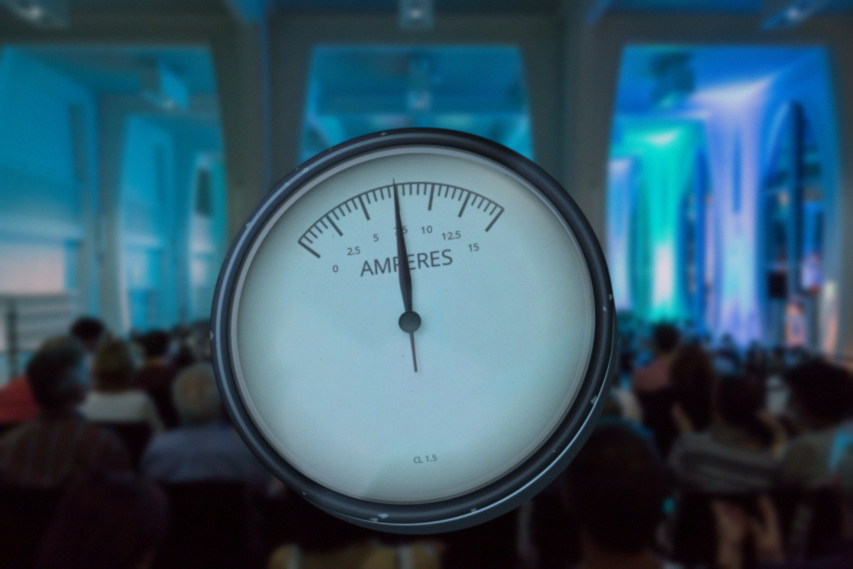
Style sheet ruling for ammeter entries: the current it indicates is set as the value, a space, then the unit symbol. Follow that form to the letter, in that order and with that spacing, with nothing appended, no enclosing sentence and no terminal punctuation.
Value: 7.5 A
